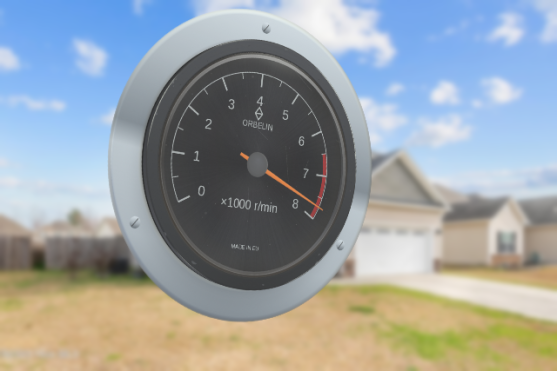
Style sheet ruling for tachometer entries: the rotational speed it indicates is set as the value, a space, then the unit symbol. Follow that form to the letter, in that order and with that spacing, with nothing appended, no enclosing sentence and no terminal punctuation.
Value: 7750 rpm
